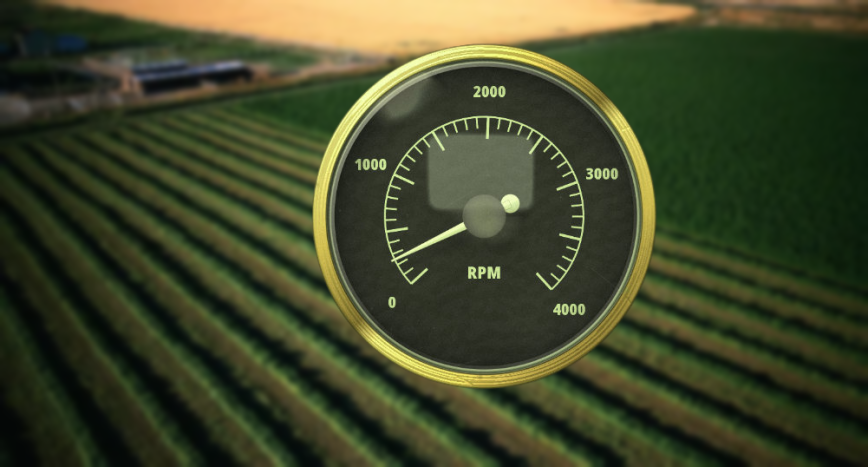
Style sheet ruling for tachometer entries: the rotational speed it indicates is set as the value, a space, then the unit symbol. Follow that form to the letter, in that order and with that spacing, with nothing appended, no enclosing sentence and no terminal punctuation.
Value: 250 rpm
